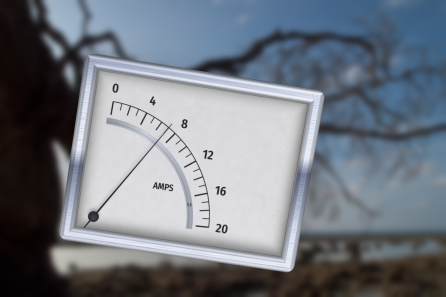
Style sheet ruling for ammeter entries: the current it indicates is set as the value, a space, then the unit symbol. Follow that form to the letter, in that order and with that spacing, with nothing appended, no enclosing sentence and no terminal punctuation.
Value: 7 A
